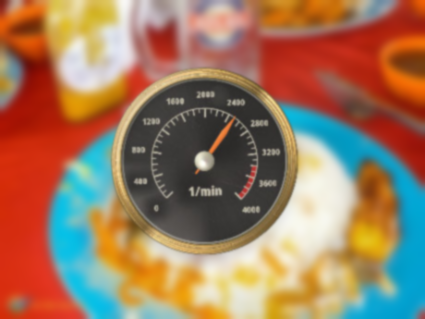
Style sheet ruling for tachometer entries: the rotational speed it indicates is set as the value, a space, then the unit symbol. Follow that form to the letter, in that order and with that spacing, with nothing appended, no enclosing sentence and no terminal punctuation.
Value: 2500 rpm
